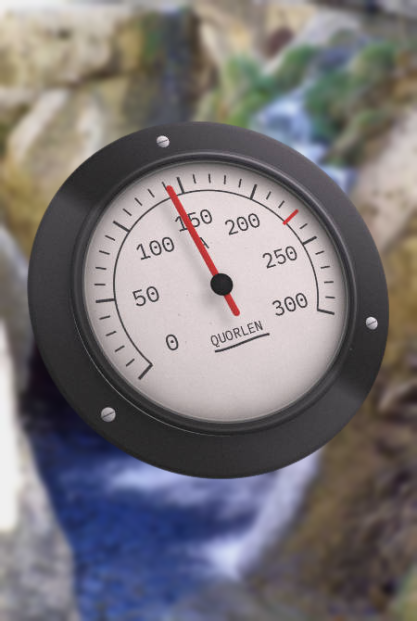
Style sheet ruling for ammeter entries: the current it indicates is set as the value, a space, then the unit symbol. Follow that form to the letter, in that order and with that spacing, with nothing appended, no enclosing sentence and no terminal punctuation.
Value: 140 A
